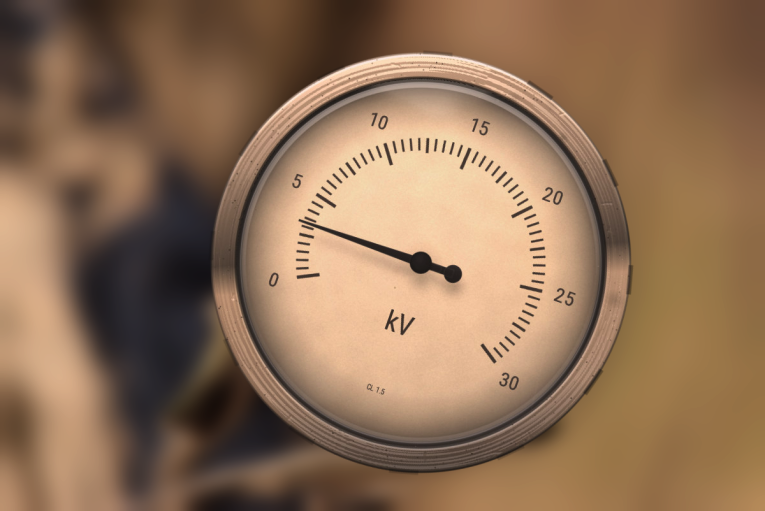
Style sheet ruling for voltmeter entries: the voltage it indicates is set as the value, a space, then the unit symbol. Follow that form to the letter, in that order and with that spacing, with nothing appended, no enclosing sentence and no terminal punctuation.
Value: 3.25 kV
